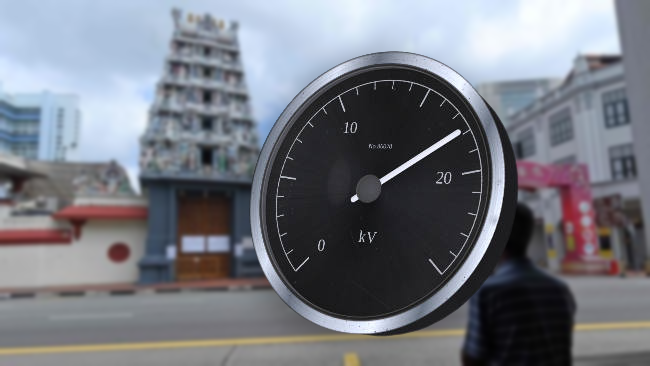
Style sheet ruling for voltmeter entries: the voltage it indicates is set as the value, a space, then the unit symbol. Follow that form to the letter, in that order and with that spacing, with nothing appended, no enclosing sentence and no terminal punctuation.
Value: 18 kV
